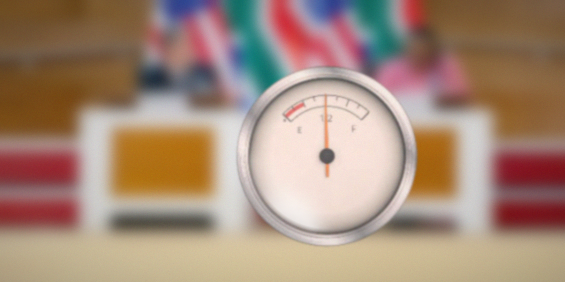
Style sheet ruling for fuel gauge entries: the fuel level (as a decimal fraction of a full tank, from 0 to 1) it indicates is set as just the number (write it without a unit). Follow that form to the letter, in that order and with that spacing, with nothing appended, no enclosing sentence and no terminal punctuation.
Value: 0.5
